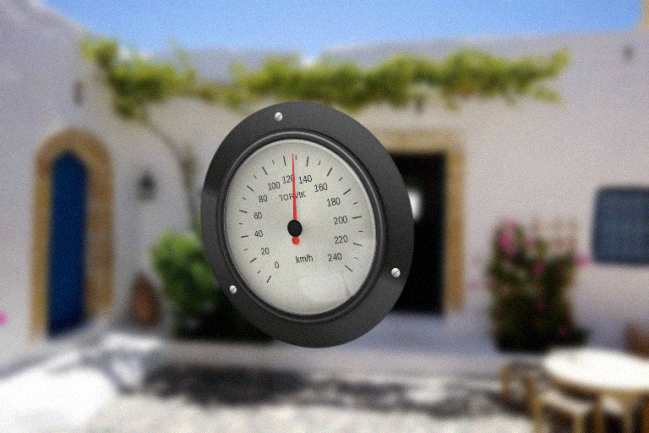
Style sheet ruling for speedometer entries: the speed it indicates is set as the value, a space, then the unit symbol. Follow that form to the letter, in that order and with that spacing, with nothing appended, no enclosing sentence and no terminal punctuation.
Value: 130 km/h
